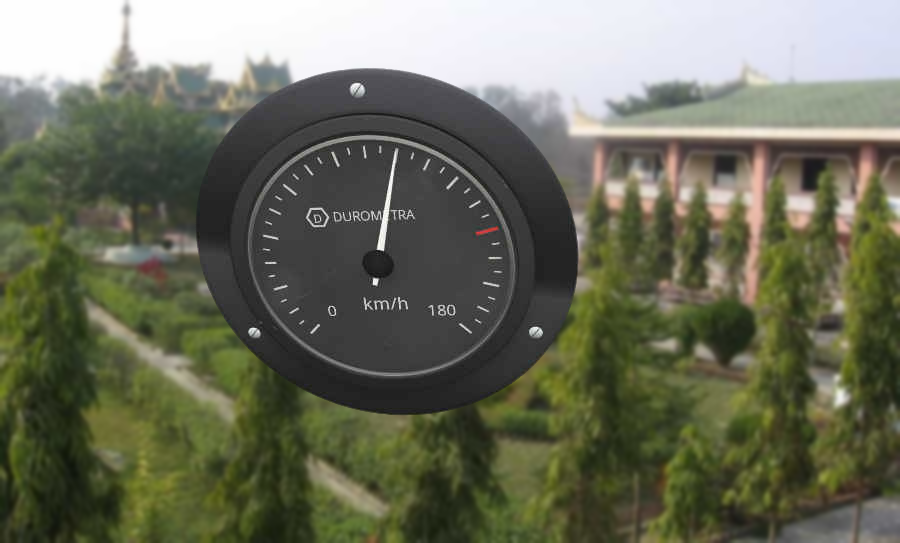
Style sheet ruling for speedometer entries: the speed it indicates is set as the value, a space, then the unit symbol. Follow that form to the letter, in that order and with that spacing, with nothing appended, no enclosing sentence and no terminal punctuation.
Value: 100 km/h
